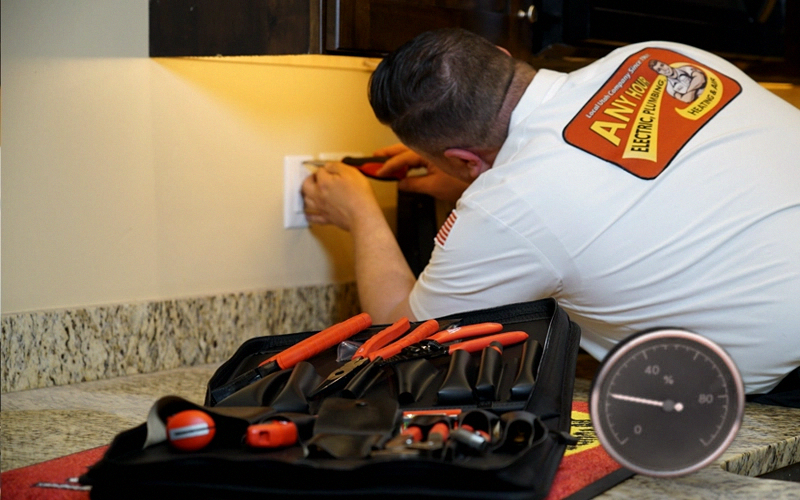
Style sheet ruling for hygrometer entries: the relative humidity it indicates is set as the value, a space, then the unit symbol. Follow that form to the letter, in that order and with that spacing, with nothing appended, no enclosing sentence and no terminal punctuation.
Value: 20 %
